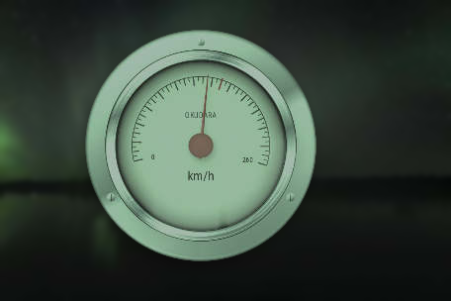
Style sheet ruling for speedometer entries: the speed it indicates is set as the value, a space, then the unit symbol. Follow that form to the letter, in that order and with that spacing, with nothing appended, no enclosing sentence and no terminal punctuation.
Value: 135 km/h
